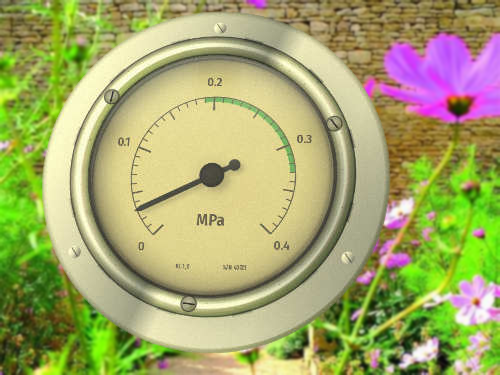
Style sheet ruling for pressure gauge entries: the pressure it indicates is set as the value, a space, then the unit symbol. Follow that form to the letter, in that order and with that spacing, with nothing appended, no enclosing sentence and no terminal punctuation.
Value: 0.03 MPa
